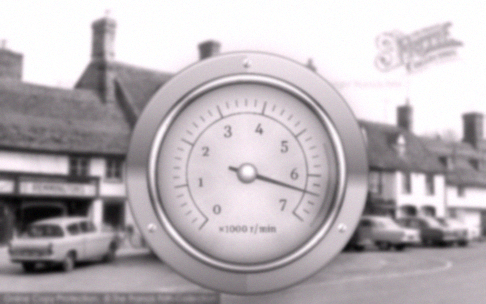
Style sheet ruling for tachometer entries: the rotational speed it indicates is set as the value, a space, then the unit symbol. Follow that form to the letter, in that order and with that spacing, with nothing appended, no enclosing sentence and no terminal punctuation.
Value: 6400 rpm
